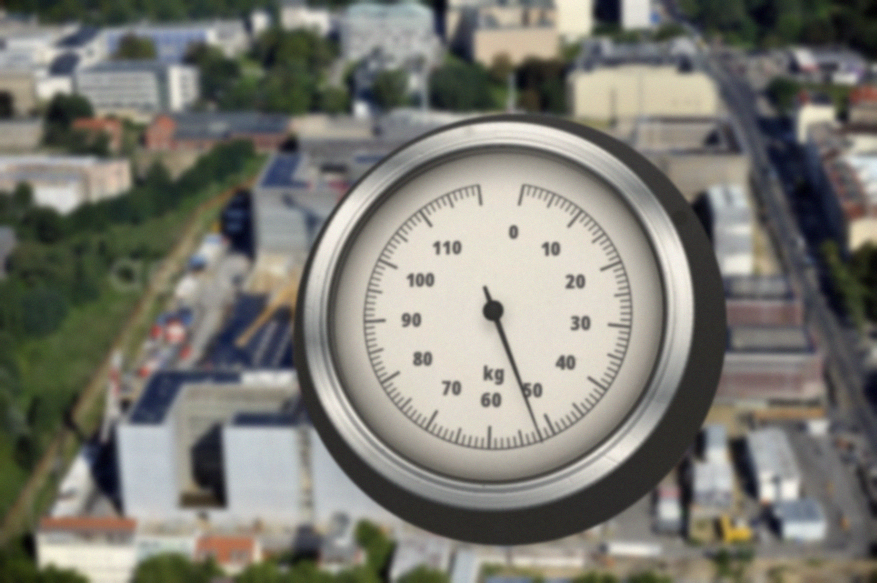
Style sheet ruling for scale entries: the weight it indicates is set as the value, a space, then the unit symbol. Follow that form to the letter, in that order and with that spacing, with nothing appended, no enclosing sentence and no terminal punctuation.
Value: 52 kg
